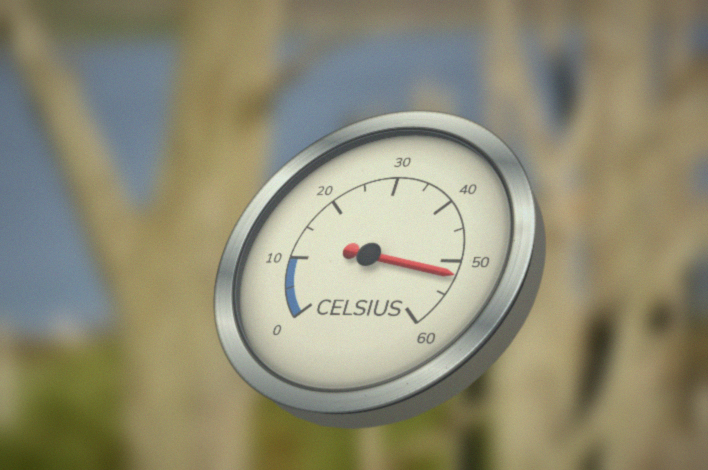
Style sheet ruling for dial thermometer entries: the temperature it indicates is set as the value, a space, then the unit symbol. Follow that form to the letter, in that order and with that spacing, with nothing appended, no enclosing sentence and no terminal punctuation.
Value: 52.5 °C
